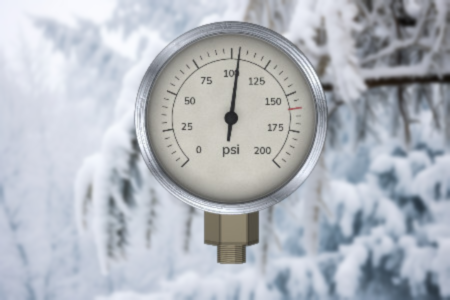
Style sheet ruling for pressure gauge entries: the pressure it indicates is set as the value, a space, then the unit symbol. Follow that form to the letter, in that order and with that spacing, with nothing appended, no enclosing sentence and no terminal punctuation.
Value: 105 psi
